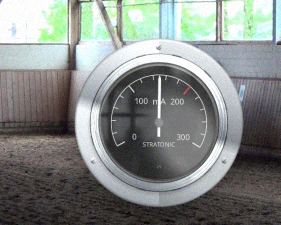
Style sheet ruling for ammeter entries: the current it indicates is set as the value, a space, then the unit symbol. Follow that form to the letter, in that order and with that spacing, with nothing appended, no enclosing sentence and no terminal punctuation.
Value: 150 mA
